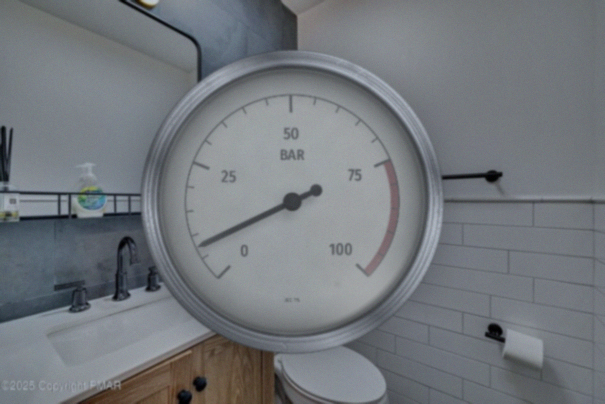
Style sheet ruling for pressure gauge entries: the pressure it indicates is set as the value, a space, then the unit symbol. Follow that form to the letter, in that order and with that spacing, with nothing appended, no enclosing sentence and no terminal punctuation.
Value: 7.5 bar
